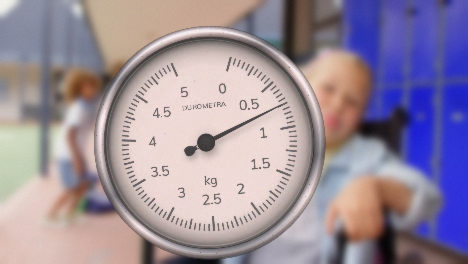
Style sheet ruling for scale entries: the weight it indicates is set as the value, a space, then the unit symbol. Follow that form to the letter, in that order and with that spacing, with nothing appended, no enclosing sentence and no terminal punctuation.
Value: 0.75 kg
